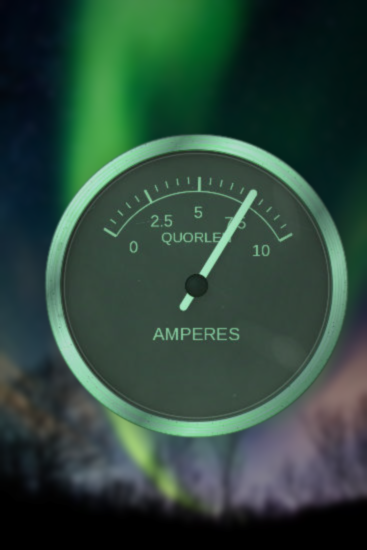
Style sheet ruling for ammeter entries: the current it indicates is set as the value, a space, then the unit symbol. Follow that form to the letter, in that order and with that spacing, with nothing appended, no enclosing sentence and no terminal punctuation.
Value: 7.5 A
